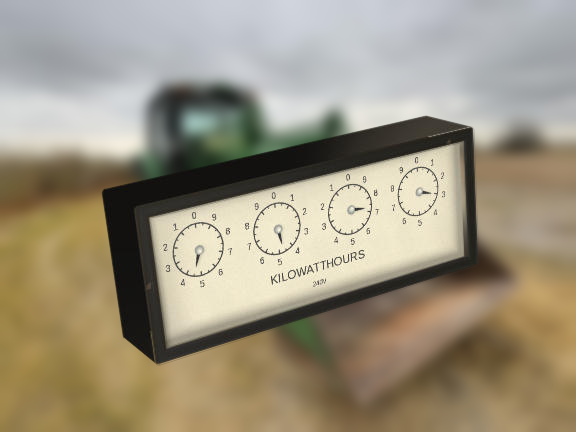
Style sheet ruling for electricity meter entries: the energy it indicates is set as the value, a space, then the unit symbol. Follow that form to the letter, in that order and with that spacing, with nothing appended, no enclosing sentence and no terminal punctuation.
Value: 4473 kWh
